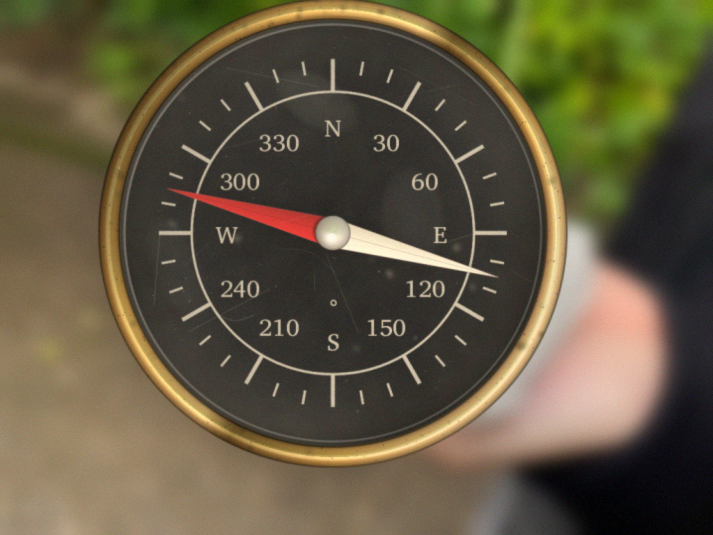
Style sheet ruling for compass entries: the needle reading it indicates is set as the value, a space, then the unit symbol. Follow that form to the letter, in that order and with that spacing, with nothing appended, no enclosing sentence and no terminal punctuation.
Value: 285 °
